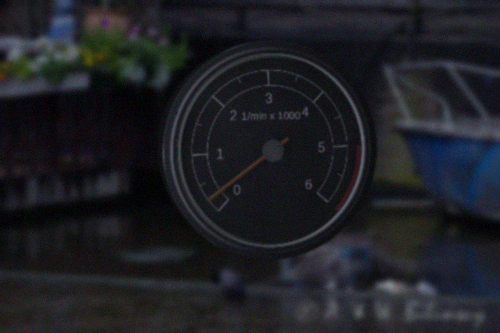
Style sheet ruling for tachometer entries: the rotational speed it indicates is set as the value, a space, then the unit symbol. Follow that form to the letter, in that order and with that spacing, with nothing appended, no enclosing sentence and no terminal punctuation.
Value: 250 rpm
